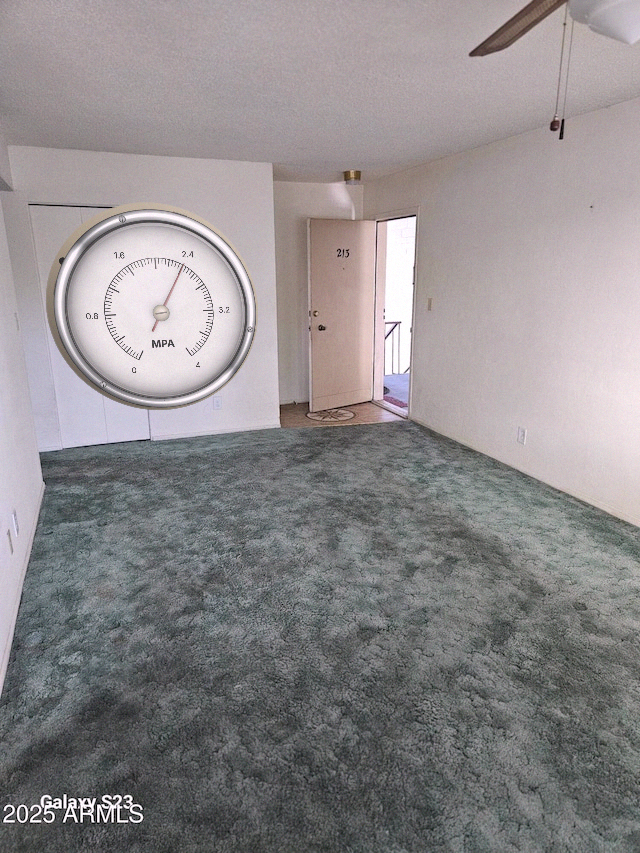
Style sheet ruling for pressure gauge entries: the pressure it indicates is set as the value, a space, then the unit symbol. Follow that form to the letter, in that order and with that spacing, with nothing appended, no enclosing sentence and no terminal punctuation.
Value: 2.4 MPa
